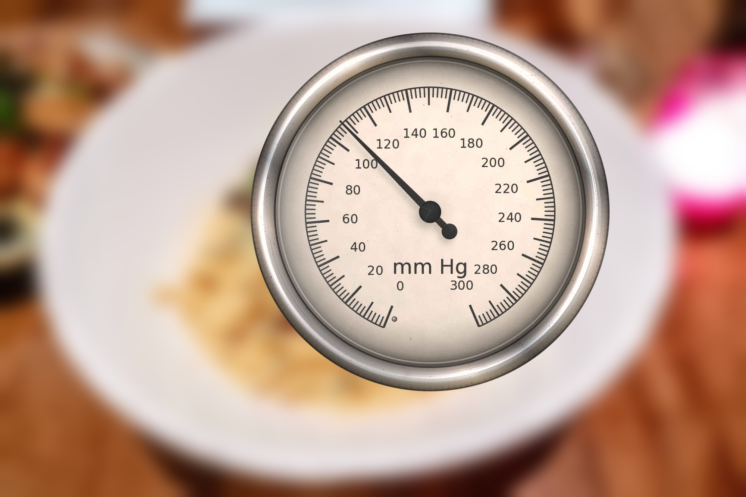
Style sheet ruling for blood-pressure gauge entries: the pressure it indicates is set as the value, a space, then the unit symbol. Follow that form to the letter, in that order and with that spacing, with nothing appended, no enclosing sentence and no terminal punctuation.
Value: 108 mmHg
